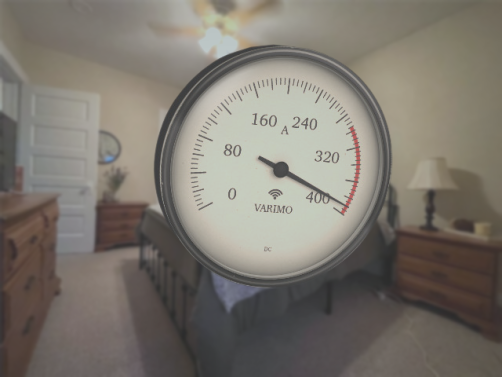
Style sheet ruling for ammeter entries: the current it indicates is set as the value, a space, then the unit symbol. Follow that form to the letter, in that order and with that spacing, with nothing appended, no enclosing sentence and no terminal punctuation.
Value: 390 A
